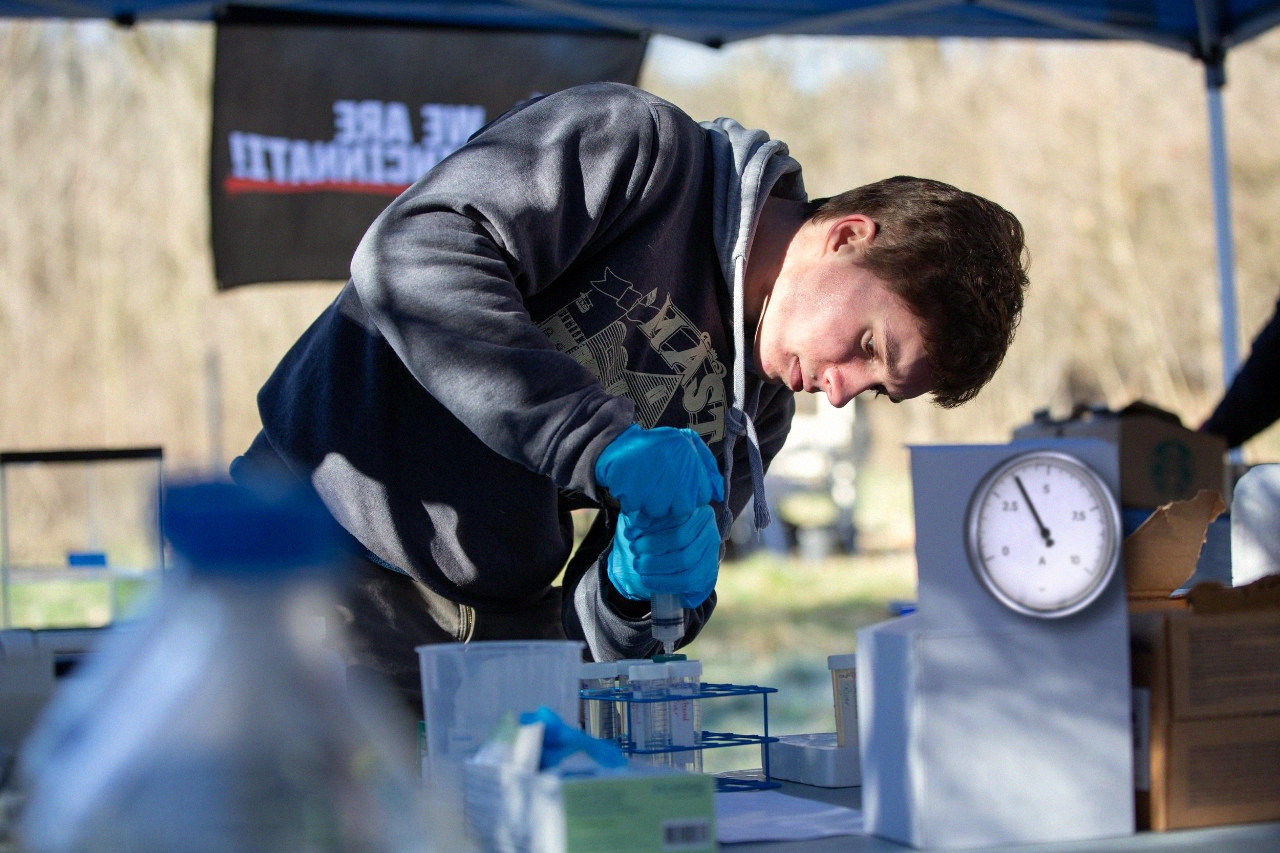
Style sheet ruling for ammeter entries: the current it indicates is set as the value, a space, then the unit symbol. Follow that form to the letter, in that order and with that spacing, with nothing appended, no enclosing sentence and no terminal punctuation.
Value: 3.5 A
